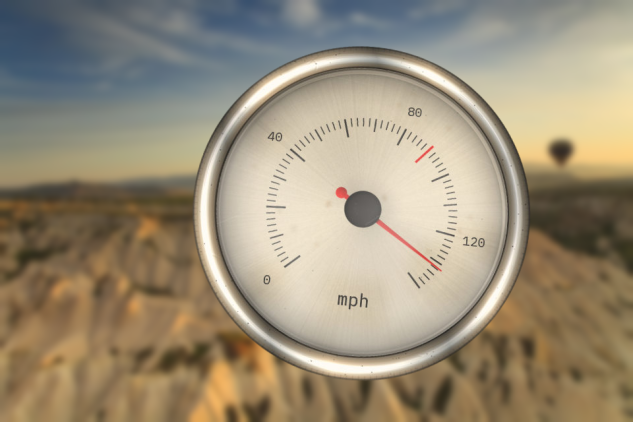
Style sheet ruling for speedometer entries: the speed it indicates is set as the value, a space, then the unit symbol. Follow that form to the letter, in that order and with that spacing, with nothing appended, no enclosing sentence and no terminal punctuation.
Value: 132 mph
